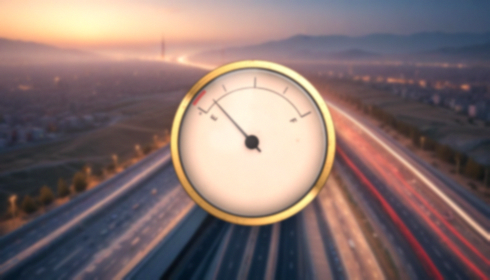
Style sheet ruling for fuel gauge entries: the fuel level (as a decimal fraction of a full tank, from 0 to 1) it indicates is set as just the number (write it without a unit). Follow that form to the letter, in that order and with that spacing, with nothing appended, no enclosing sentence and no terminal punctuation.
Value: 0.125
